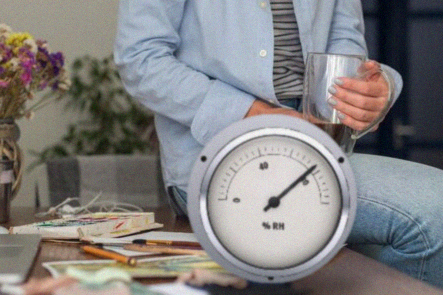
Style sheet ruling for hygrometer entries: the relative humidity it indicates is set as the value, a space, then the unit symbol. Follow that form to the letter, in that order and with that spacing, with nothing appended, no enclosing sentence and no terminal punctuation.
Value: 76 %
